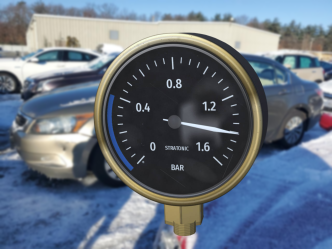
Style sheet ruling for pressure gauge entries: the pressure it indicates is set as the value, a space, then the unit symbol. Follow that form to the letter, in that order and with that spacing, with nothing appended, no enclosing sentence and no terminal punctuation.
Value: 1.4 bar
